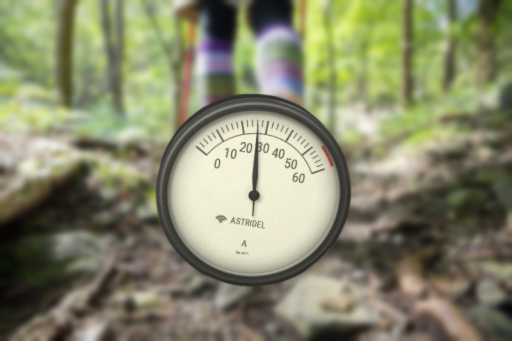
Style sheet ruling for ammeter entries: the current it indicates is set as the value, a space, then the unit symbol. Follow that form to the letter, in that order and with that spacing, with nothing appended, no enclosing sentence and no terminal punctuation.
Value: 26 A
